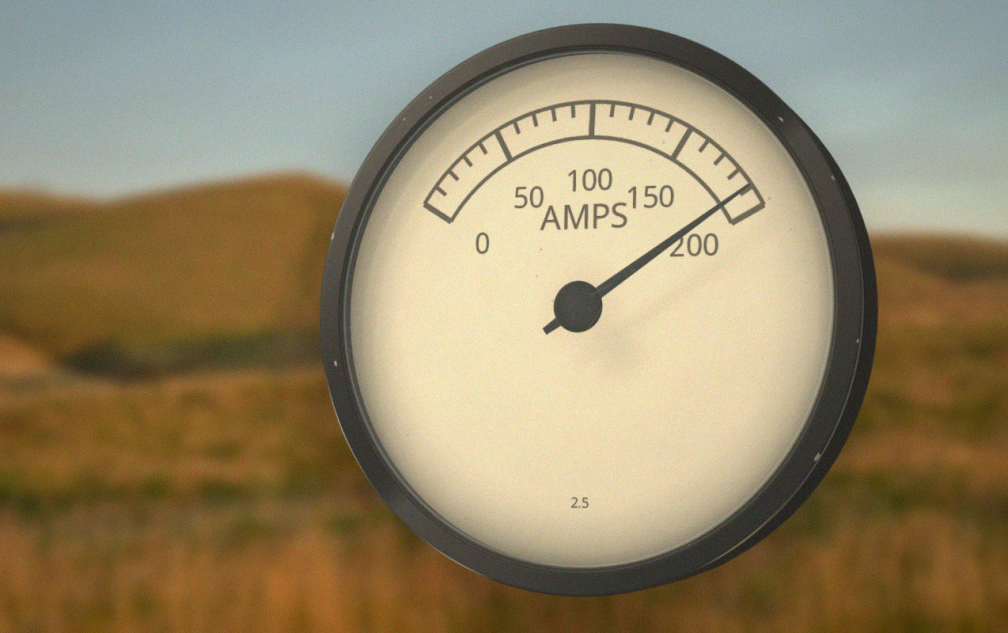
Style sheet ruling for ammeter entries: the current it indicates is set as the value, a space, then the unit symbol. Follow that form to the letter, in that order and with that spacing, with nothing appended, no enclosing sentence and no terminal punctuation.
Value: 190 A
